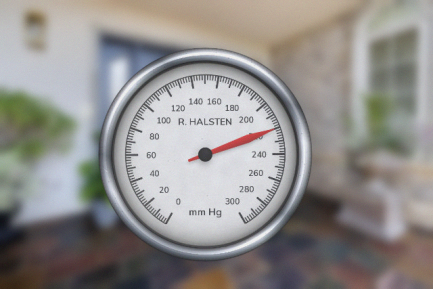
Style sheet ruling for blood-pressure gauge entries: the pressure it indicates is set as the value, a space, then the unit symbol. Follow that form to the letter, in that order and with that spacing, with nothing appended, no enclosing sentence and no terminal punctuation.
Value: 220 mmHg
